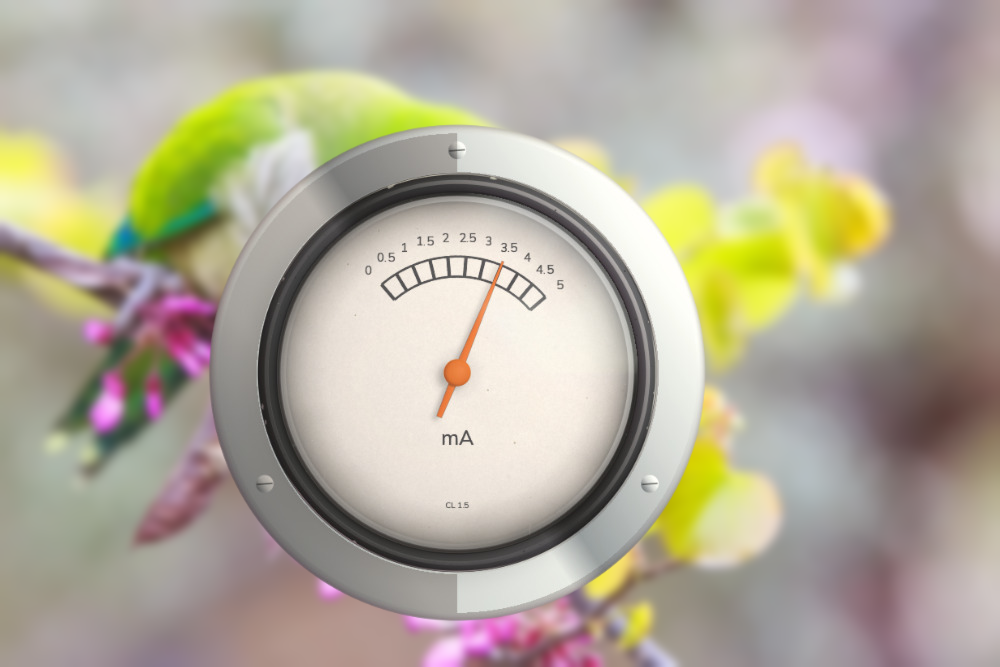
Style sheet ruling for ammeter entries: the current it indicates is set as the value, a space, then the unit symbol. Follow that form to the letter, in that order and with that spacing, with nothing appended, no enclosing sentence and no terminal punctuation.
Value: 3.5 mA
